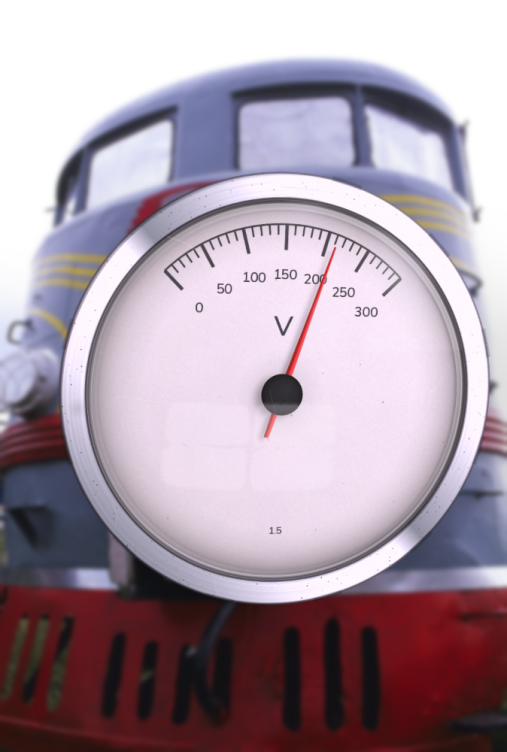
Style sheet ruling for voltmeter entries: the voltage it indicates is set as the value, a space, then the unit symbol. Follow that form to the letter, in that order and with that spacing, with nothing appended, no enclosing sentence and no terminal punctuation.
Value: 210 V
